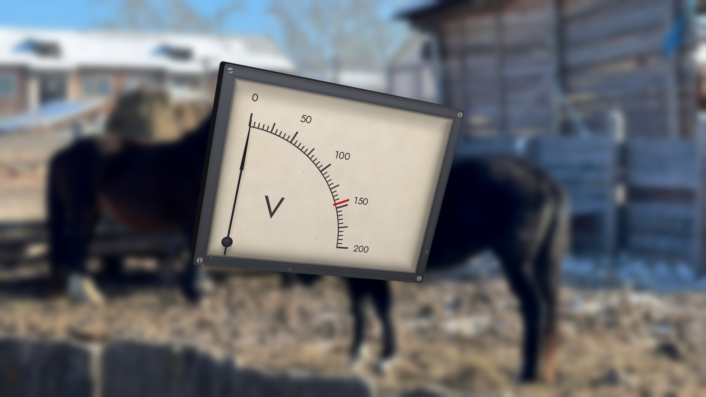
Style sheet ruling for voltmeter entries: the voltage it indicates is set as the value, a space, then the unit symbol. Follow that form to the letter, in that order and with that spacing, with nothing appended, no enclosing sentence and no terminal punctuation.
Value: 0 V
